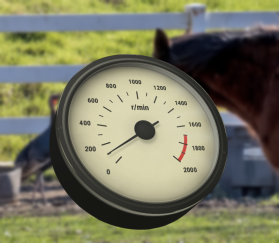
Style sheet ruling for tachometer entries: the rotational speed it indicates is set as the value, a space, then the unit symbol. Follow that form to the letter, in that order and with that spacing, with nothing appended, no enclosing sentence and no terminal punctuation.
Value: 100 rpm
